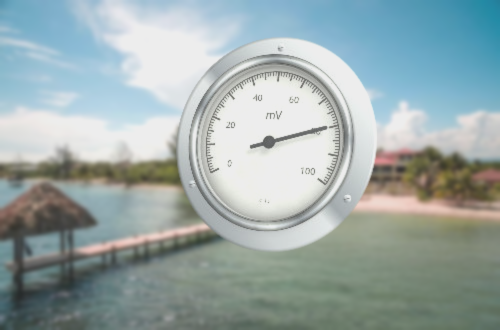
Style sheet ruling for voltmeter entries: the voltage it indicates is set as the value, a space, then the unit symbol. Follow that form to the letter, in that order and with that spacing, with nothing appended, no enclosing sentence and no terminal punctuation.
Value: 80 mV
